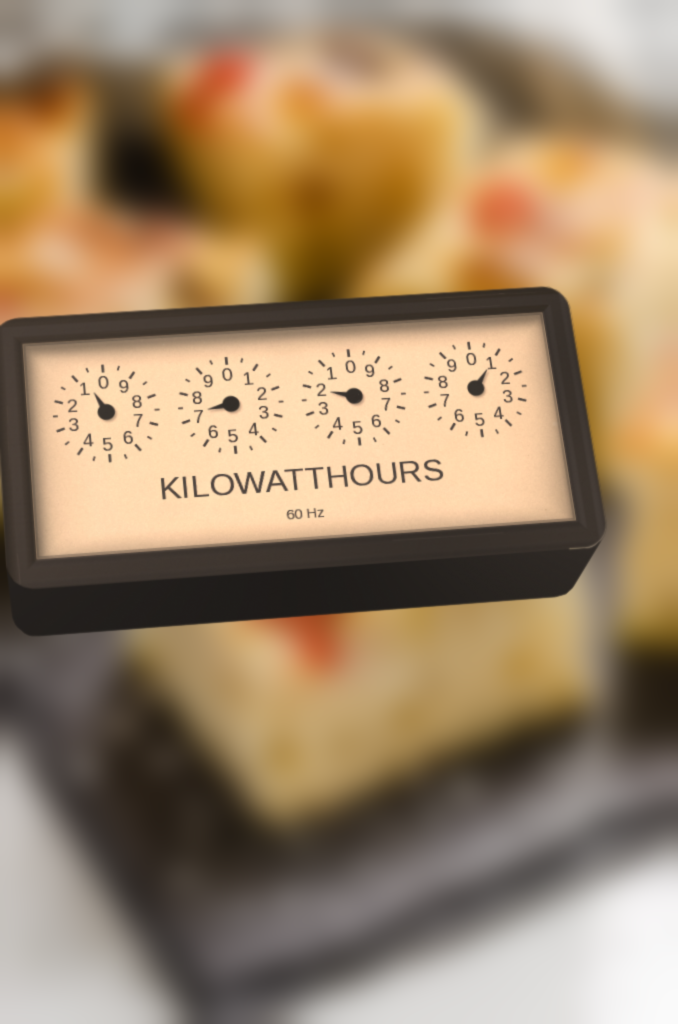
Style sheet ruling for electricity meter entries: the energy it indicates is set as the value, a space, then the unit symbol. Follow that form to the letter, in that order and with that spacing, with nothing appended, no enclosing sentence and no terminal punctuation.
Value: 721 kWh
